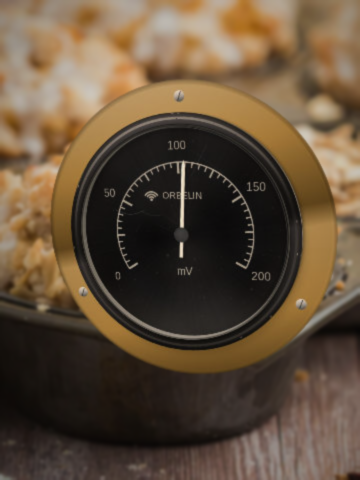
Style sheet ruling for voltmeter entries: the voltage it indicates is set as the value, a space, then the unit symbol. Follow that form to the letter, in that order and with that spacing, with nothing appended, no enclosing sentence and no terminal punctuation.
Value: 105 mV
